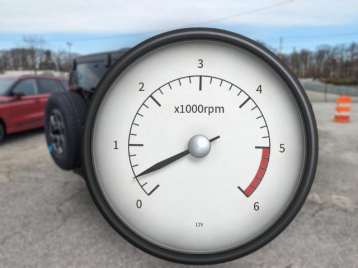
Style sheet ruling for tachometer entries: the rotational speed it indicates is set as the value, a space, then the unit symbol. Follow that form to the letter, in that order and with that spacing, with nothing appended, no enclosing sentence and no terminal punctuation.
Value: 400 rpm
